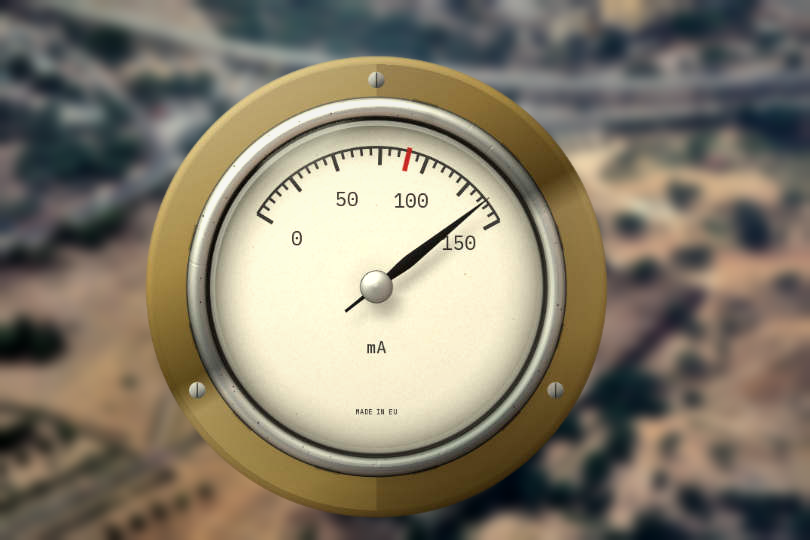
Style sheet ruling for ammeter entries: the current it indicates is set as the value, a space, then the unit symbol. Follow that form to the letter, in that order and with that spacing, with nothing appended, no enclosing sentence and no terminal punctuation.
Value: 137.5 mA
